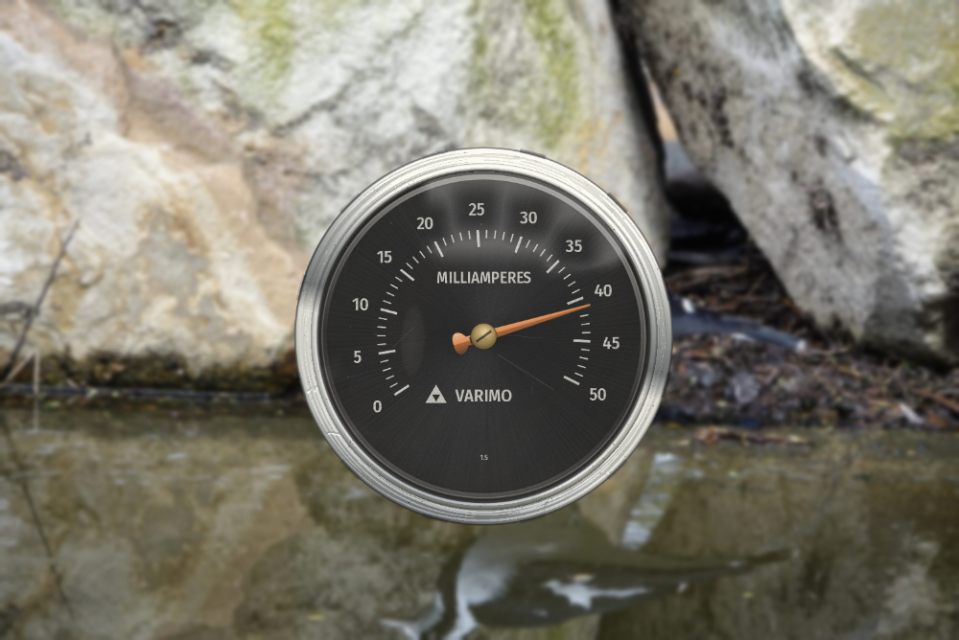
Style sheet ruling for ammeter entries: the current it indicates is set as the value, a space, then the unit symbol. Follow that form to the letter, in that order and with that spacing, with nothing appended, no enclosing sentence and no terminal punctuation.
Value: 41 mA
